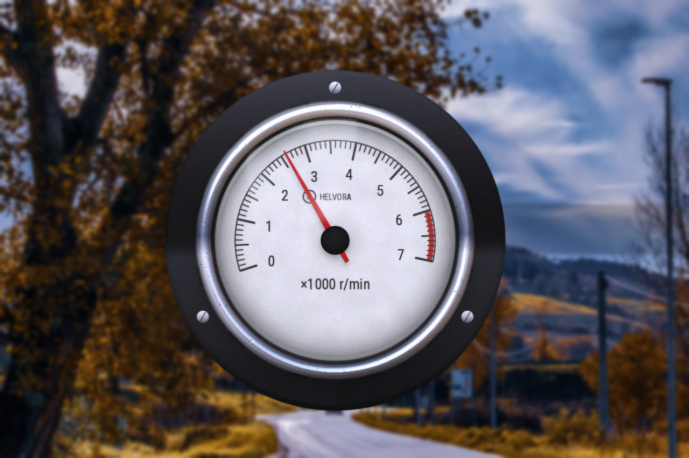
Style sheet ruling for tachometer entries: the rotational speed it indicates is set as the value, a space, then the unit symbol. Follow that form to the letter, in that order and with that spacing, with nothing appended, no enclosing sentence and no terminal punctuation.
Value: 2600 rpm
